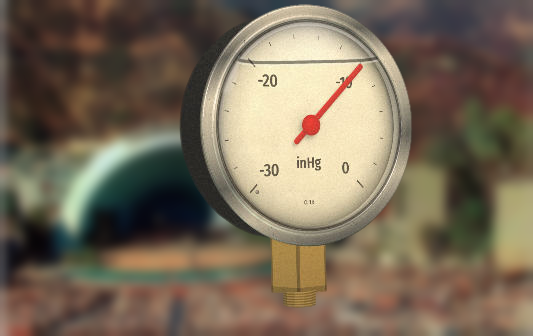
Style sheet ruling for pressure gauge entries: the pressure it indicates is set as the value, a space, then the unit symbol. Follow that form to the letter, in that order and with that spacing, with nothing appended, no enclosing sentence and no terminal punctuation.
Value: -10 inHg
